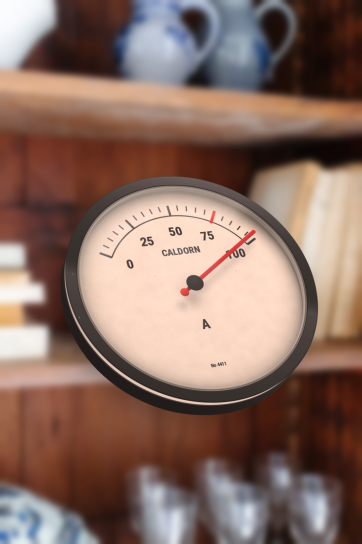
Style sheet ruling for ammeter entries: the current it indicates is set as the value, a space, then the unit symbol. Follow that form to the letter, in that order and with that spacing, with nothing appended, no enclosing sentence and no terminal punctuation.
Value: 97.5 A
